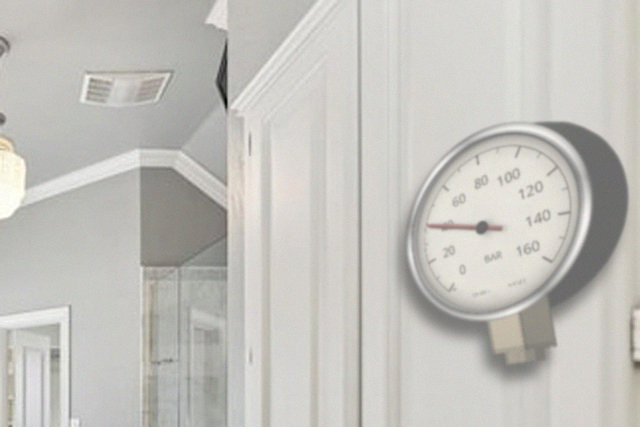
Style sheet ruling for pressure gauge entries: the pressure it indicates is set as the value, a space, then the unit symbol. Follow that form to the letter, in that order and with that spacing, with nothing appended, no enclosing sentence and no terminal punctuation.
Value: 40 bar
